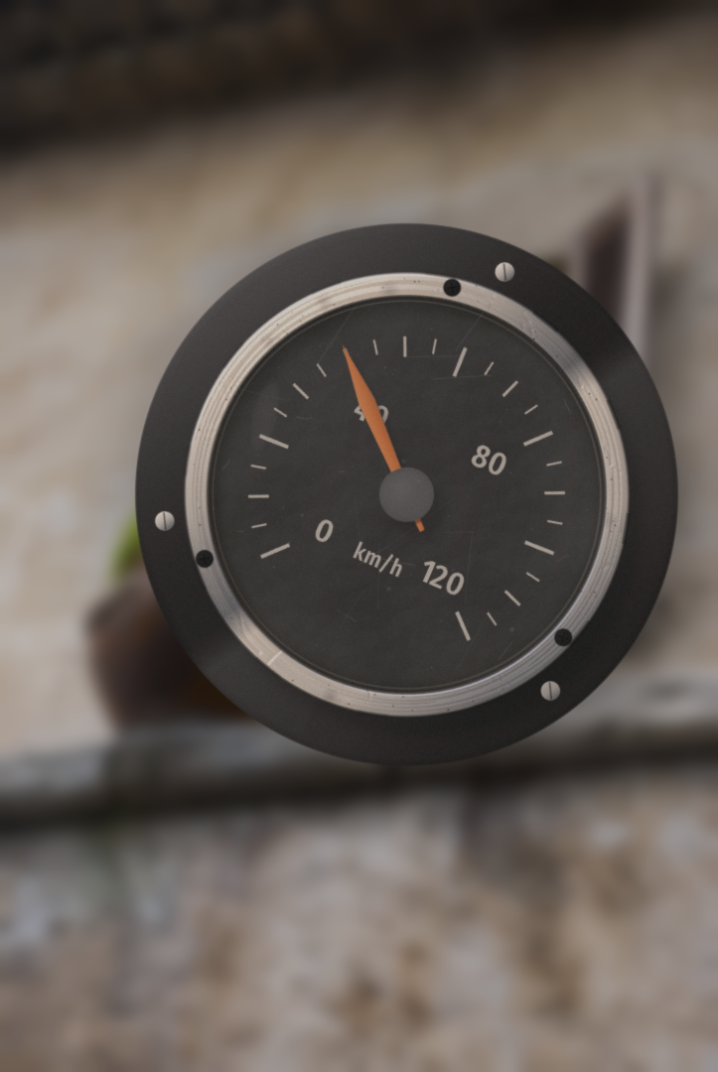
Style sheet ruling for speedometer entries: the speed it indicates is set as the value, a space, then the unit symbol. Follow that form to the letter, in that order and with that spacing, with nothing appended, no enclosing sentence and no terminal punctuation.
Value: 40 km/h
